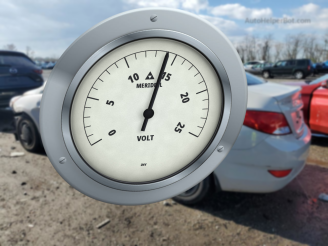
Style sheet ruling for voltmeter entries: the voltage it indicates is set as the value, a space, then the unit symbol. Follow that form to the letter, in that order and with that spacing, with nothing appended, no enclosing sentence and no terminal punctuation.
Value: 14 V
